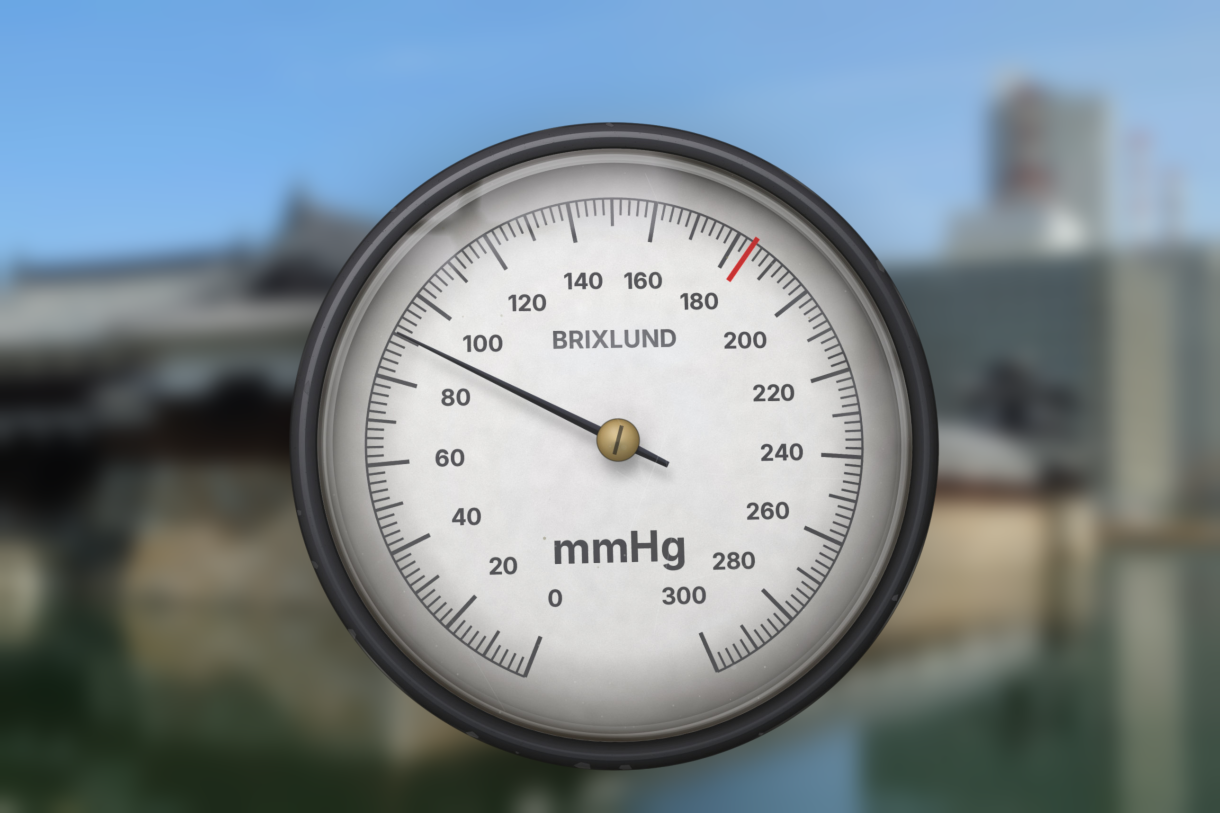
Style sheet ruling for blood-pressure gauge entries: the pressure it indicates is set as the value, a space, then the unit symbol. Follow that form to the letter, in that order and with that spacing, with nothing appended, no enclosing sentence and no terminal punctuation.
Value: 90 mmHg
